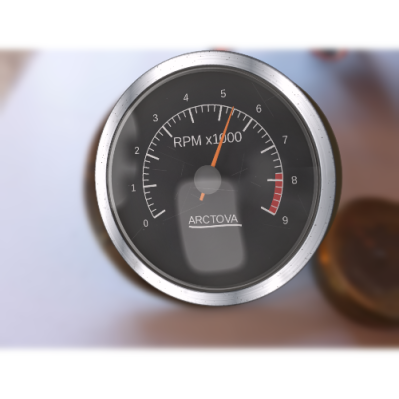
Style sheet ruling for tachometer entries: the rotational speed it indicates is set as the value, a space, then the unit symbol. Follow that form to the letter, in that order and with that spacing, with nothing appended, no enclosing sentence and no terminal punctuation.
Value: 5400 rpm
